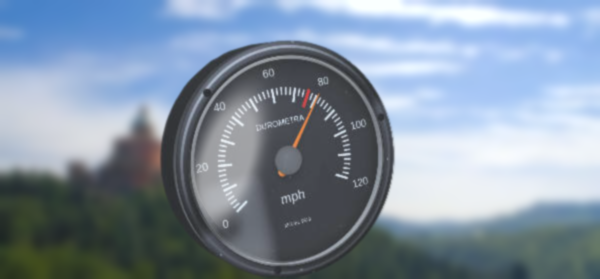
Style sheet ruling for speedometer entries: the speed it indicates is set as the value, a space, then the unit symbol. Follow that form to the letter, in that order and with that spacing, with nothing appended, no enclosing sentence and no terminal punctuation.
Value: 80 mph
